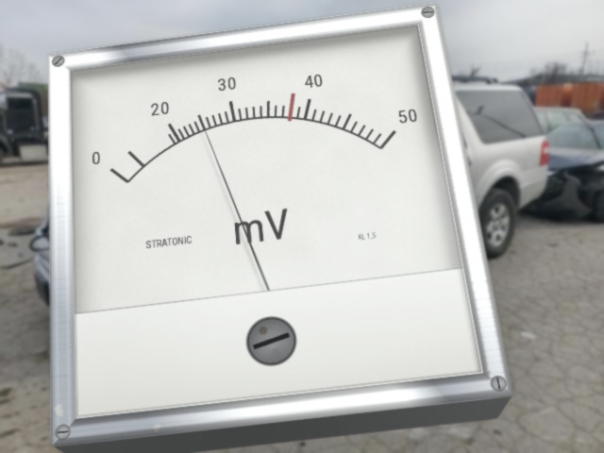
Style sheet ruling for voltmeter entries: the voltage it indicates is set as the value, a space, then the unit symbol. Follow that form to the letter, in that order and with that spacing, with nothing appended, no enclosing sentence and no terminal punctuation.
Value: 25 mV
